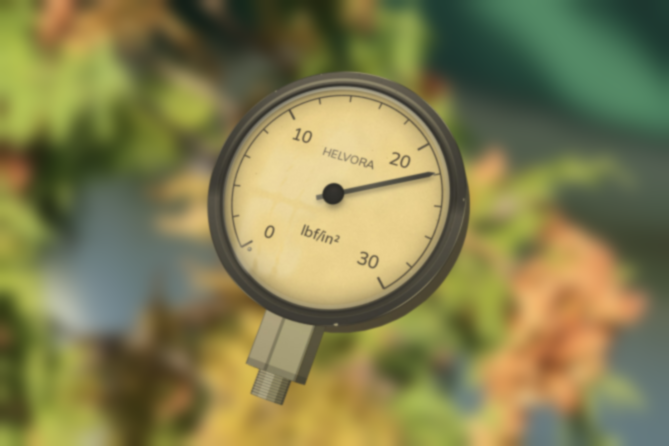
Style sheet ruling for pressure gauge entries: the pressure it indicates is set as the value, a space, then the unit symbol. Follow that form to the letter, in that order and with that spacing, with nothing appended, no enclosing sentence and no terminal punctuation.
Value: 22 psi
